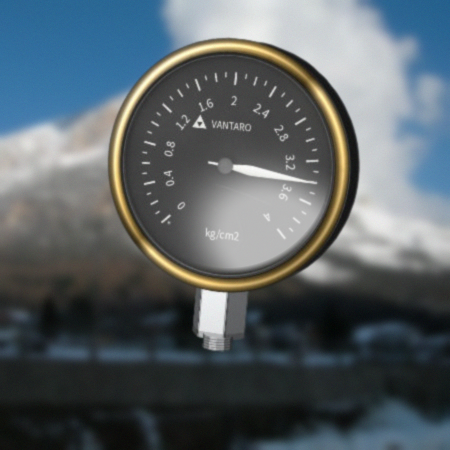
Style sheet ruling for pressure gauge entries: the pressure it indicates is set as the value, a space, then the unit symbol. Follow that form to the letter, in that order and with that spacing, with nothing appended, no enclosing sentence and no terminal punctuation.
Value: 3.4 kg/cm²
